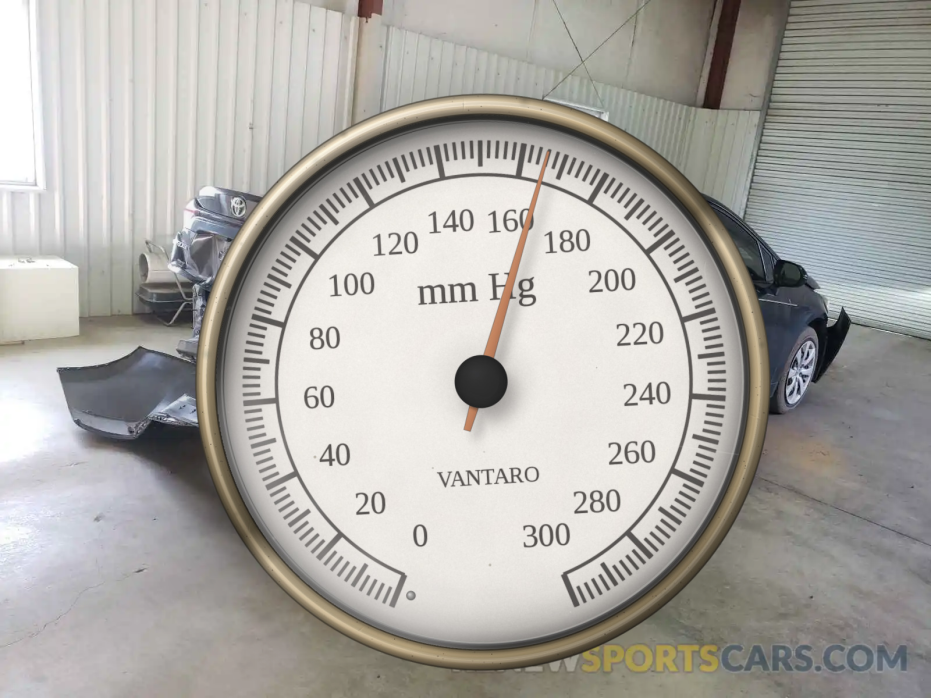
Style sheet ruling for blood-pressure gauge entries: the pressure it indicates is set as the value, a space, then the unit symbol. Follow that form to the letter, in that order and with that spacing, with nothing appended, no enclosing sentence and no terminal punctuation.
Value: 166 mmHg
